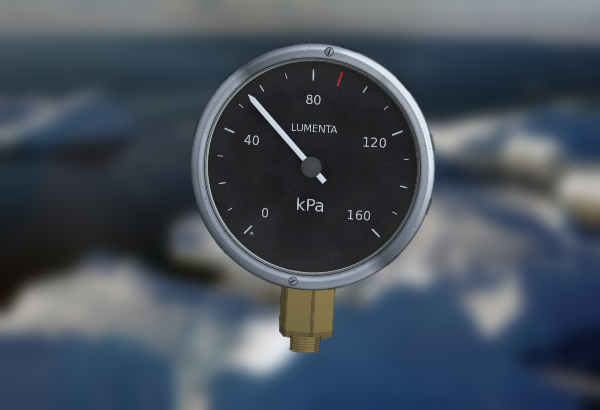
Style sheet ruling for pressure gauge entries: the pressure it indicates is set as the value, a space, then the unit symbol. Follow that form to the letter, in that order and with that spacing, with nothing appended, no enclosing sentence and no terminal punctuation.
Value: 55 kPa
